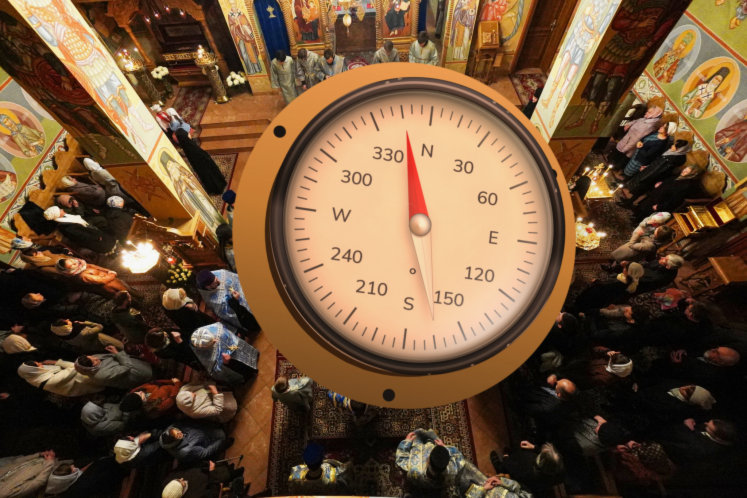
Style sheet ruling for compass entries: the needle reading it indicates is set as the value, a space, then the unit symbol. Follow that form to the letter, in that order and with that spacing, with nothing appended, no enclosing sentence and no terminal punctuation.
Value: 345 °
